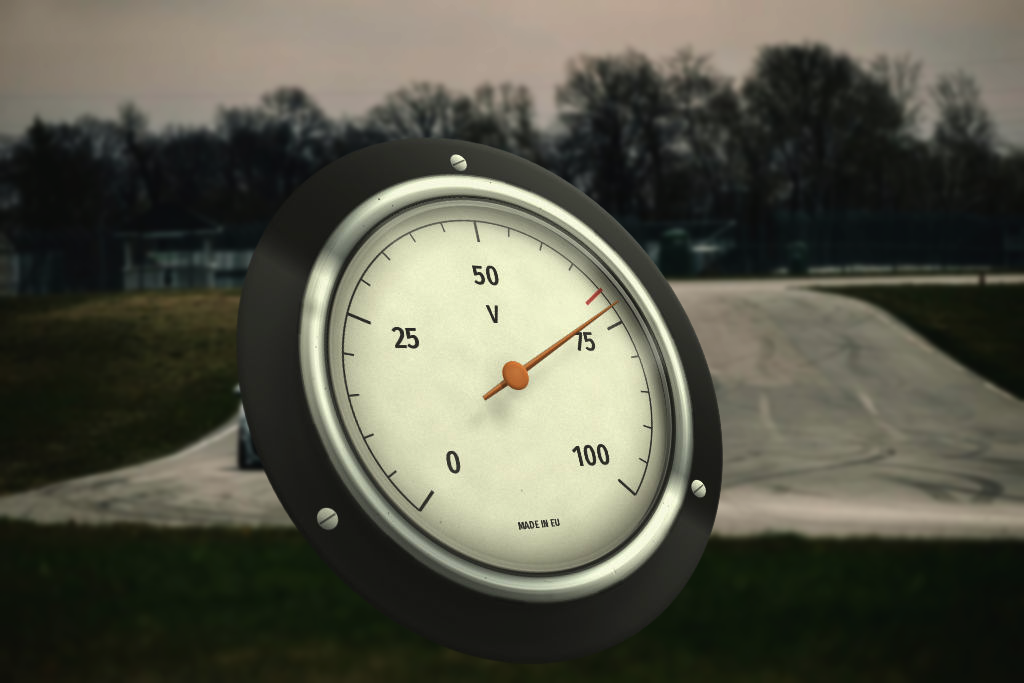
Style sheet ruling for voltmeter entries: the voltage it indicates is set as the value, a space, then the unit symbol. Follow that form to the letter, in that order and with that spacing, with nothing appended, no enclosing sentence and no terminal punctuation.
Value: 72.5 V
